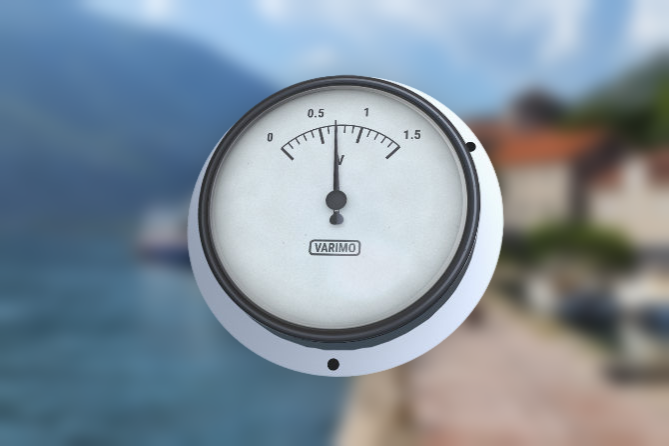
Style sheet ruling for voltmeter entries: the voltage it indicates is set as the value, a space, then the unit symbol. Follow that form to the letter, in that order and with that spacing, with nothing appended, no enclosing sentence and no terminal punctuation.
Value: 0.7 V
